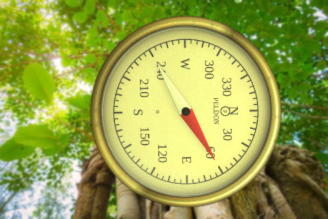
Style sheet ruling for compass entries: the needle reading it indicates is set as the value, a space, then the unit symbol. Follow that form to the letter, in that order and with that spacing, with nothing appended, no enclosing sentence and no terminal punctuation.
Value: 60 °
